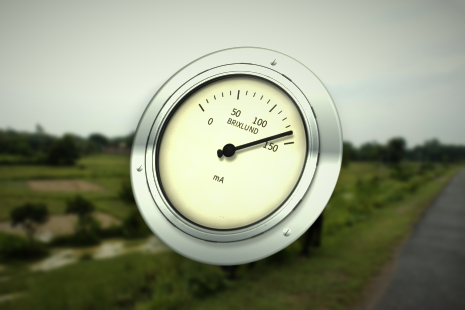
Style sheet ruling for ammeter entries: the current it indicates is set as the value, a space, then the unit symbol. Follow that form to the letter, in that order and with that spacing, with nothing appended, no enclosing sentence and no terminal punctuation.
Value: 140 mA
